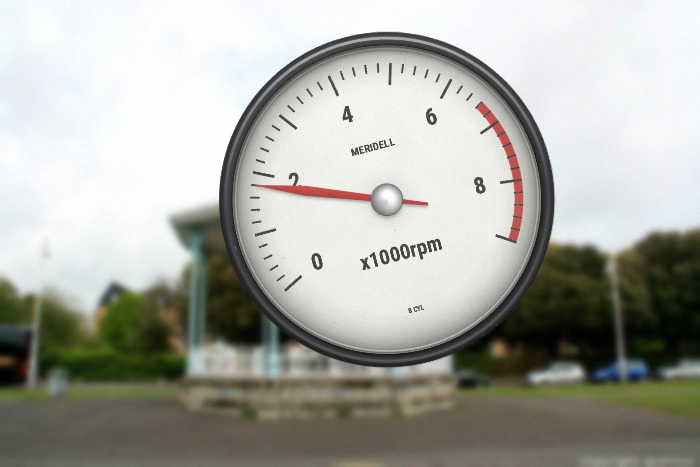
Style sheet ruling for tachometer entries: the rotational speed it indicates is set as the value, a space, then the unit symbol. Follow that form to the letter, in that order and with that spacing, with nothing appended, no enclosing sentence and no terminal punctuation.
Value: 1800 rpm
